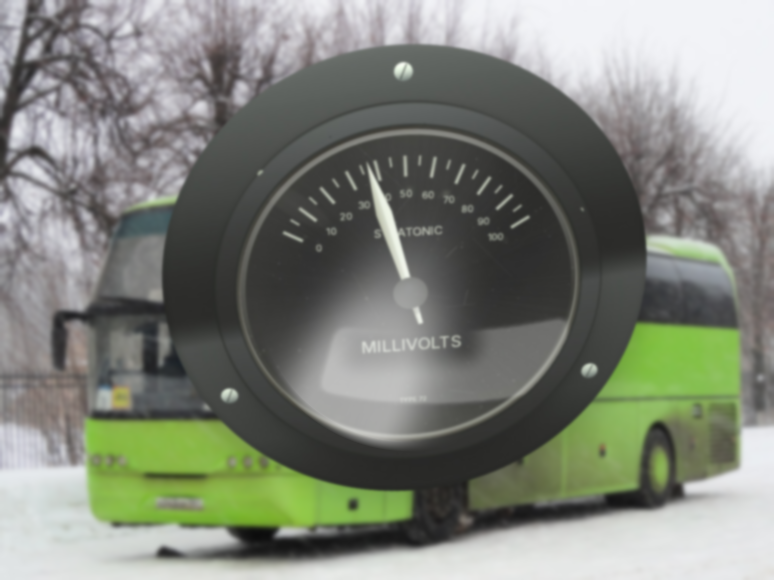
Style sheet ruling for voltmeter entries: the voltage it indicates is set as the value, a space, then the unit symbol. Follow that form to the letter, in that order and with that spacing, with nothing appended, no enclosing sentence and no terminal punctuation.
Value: 37.5 mV
